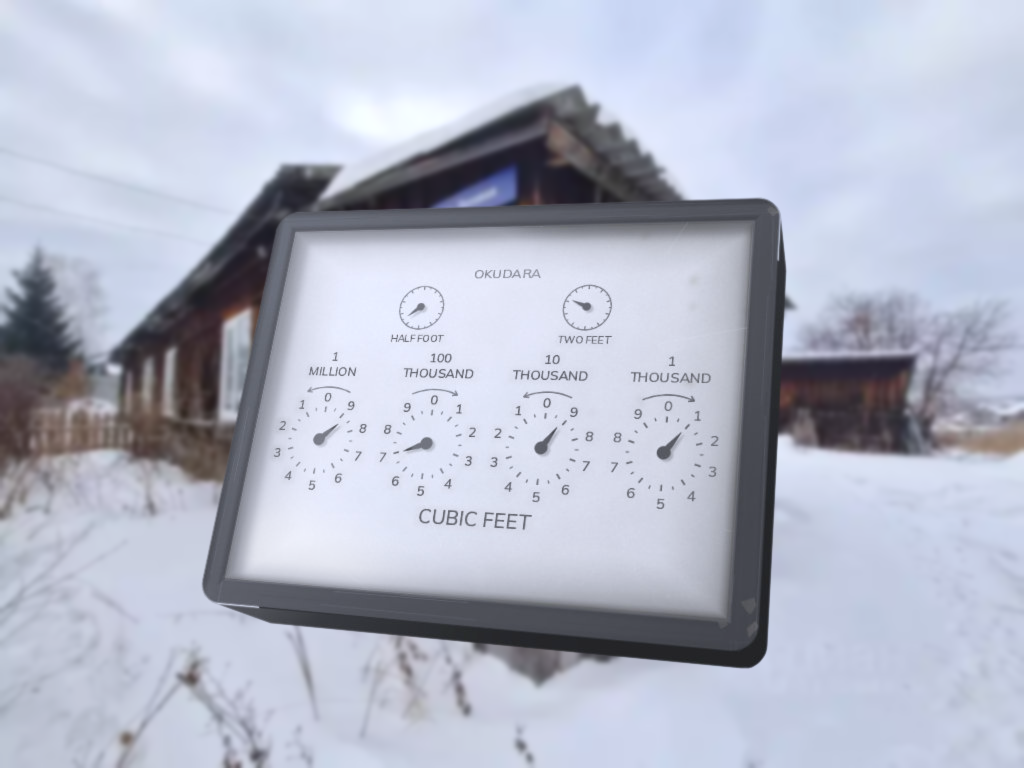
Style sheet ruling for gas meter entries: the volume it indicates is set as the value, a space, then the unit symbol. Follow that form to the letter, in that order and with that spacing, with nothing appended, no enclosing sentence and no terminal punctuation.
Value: 869100 ft³
